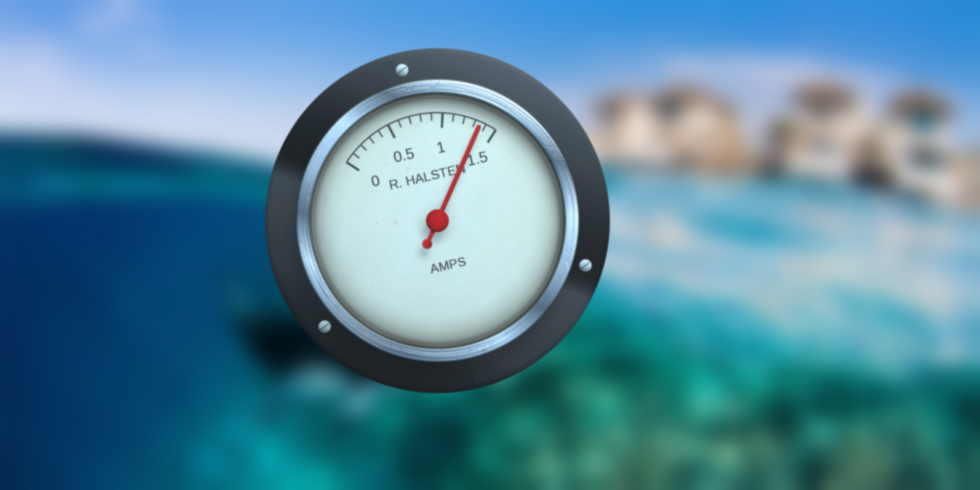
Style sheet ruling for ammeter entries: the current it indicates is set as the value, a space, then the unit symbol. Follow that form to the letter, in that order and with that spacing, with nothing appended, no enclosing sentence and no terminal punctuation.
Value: 1.35 A
